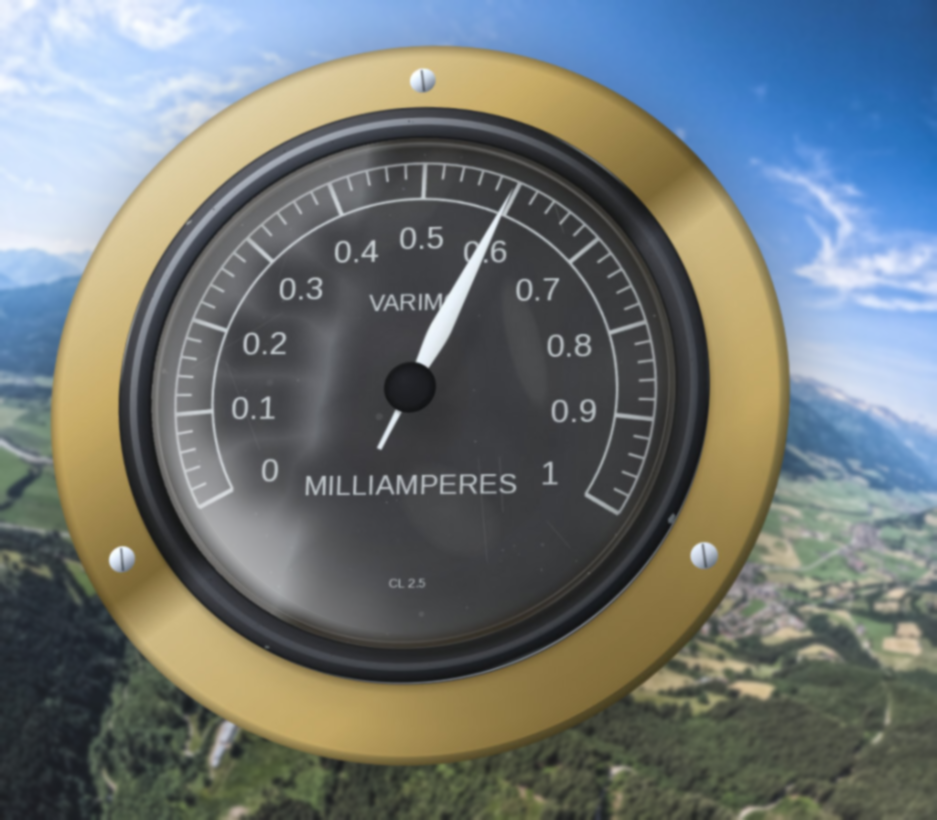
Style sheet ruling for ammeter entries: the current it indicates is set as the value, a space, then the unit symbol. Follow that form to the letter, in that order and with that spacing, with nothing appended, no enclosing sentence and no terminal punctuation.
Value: 0.6 mA
